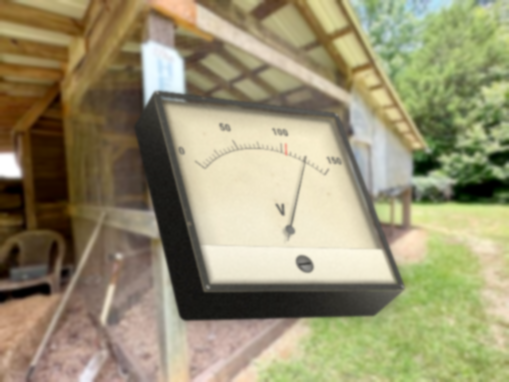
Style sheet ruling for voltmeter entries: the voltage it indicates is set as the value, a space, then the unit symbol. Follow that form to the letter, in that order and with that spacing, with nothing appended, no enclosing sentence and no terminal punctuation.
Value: 125 V
